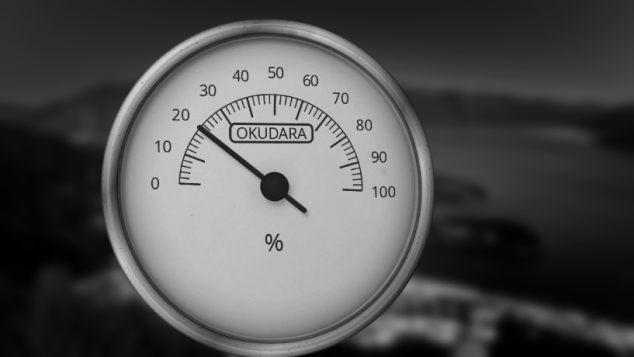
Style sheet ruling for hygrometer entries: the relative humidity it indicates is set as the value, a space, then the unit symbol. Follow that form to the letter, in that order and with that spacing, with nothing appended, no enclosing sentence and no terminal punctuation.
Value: 20 %
